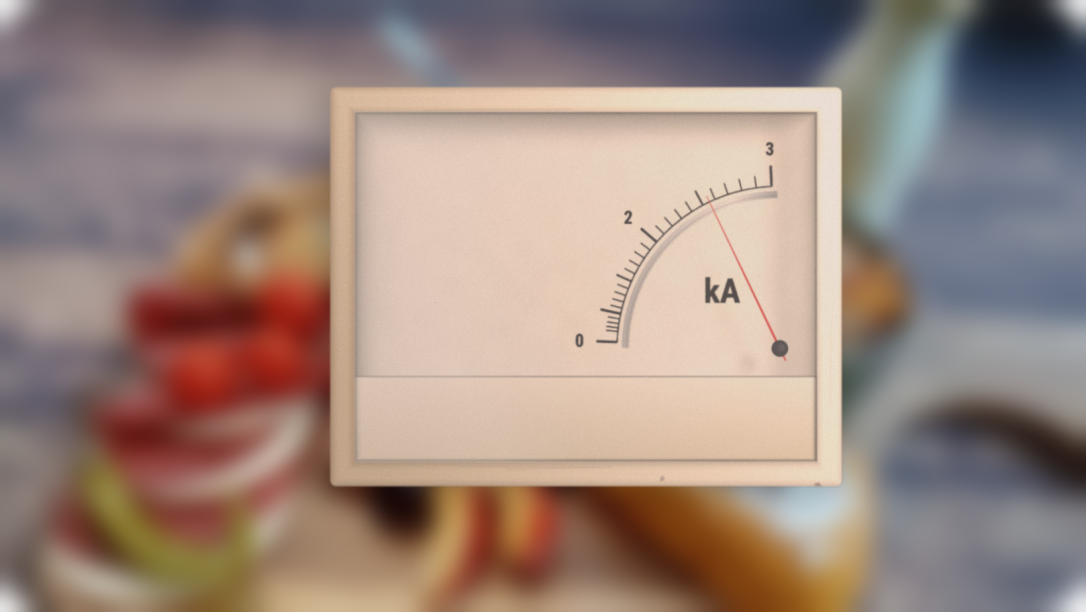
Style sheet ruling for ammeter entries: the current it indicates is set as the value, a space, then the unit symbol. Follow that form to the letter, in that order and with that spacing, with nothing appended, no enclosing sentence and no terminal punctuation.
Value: 2.55 kA
